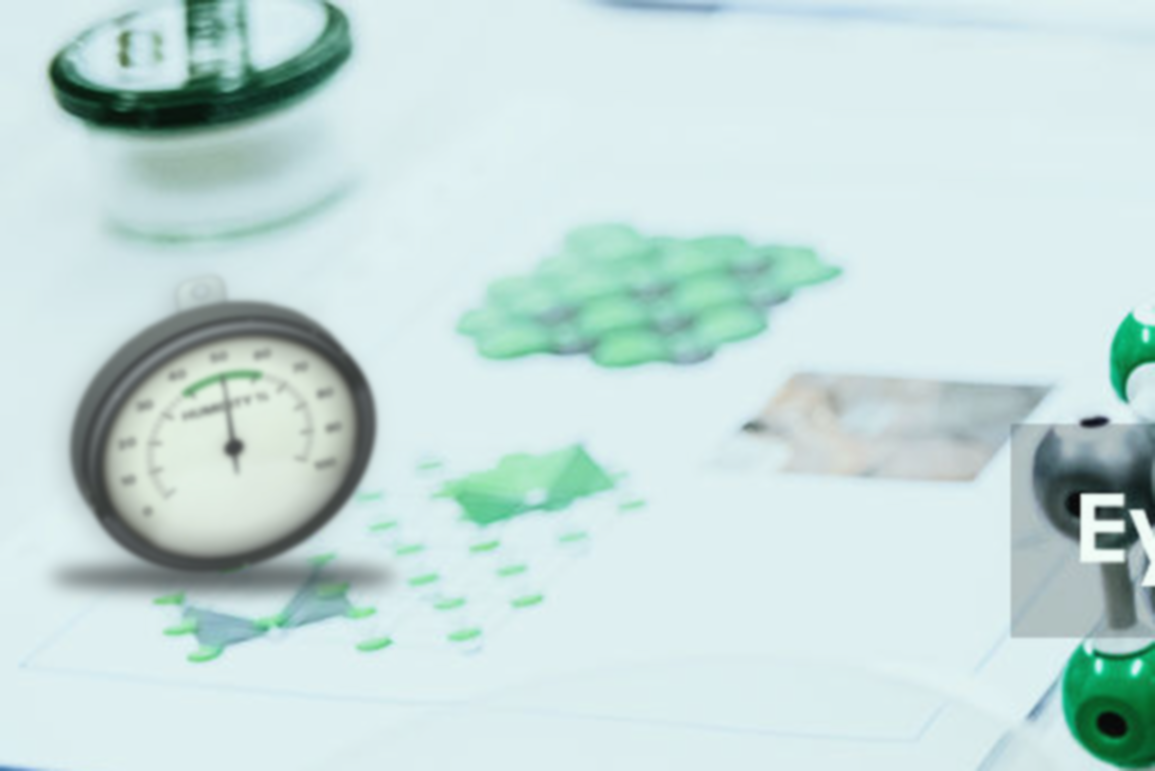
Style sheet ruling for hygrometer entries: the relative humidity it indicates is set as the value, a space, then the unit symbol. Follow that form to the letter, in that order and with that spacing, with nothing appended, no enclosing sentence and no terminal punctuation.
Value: 50 %
